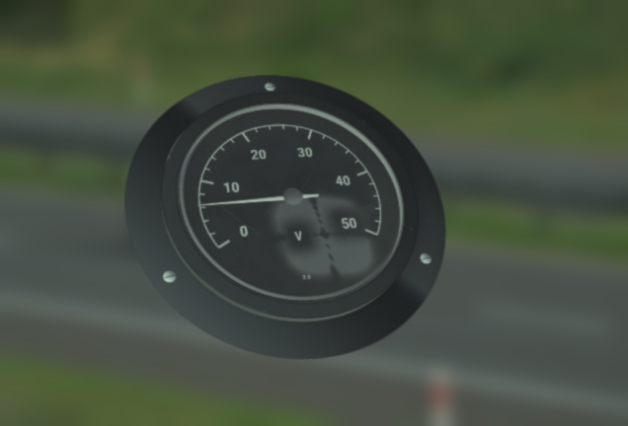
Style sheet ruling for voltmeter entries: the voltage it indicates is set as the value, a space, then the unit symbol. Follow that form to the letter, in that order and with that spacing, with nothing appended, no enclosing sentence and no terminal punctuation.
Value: 6 V
